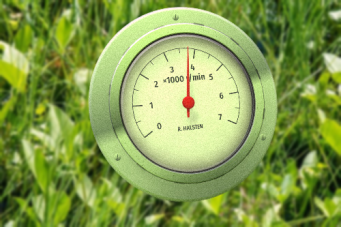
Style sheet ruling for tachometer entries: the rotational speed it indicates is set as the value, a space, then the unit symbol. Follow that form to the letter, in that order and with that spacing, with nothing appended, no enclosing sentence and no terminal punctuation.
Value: 3750 rpm
